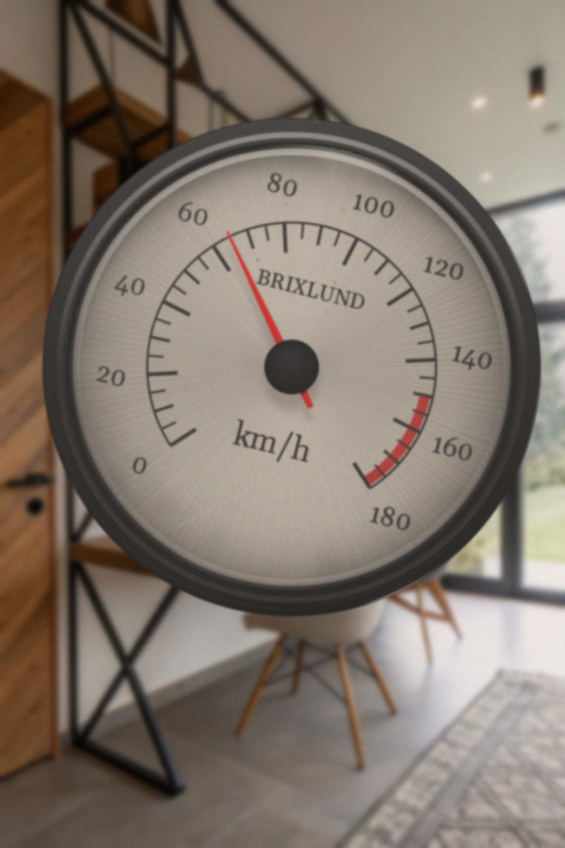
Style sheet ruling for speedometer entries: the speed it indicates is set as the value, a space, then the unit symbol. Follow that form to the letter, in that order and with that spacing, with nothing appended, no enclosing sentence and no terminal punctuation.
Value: 65 km/h
